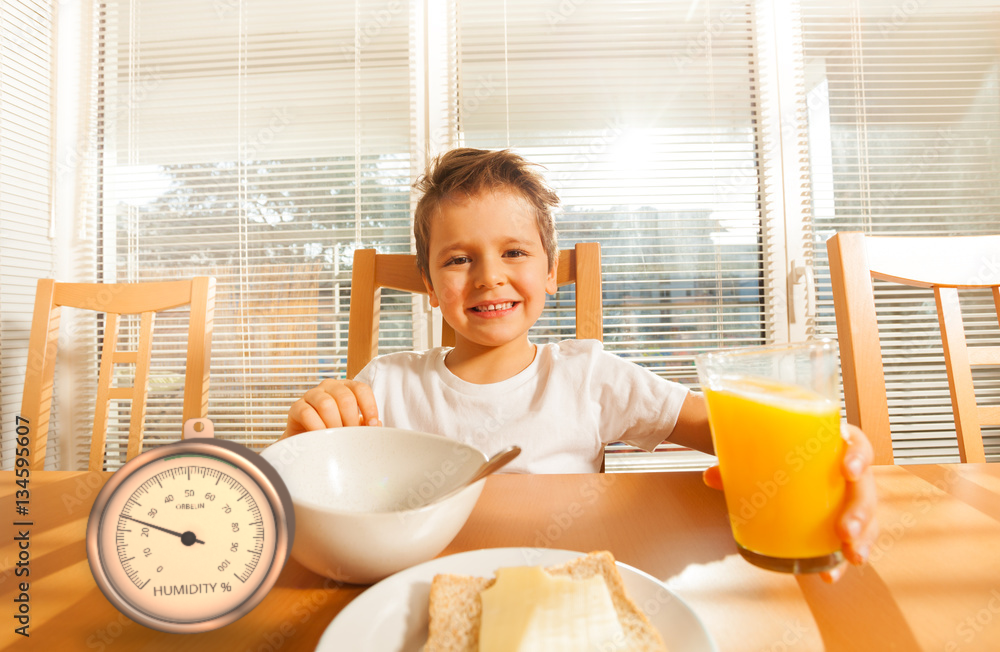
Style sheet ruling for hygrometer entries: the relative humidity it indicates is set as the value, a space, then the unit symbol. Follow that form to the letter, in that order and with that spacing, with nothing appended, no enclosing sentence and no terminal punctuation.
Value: 25 %
